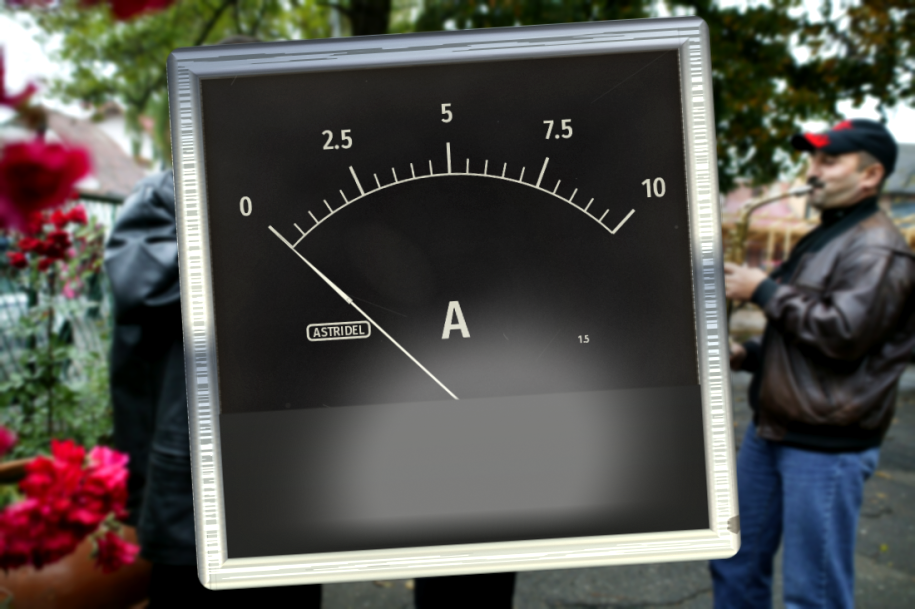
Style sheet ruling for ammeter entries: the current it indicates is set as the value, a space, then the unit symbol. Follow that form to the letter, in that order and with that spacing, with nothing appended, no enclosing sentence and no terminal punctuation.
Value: 0 A
